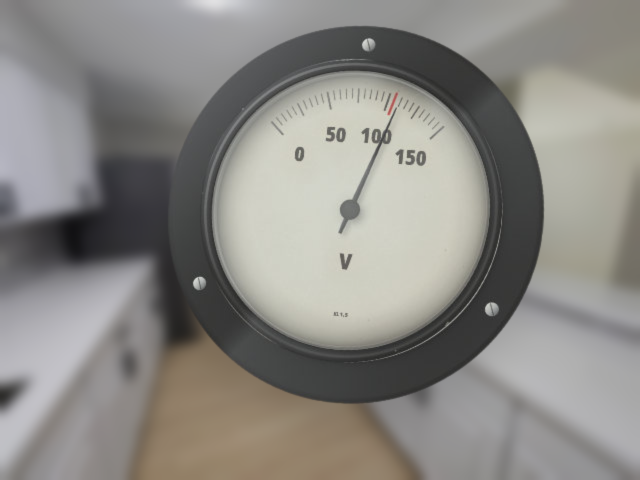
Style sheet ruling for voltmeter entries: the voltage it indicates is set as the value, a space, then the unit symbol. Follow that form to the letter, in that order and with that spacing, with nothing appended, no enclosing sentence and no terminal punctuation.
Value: 110 V
